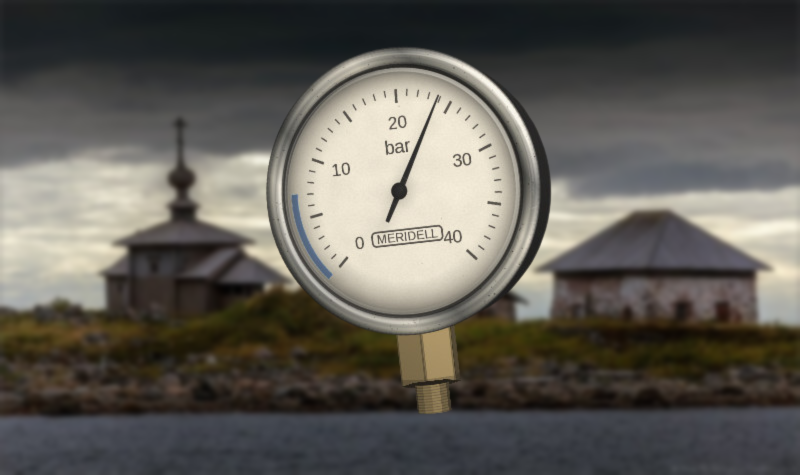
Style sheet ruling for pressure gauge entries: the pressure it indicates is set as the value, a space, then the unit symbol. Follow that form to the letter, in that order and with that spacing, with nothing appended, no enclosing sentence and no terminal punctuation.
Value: 24 bar
